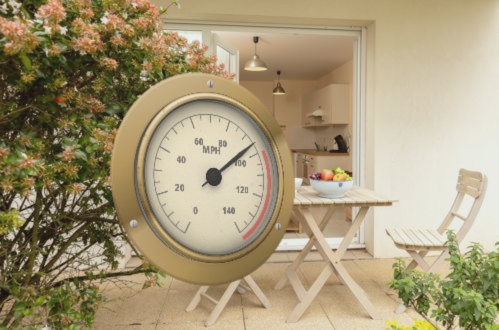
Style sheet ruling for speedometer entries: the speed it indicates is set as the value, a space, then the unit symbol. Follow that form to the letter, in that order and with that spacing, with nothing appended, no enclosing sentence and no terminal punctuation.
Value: 95 mph
